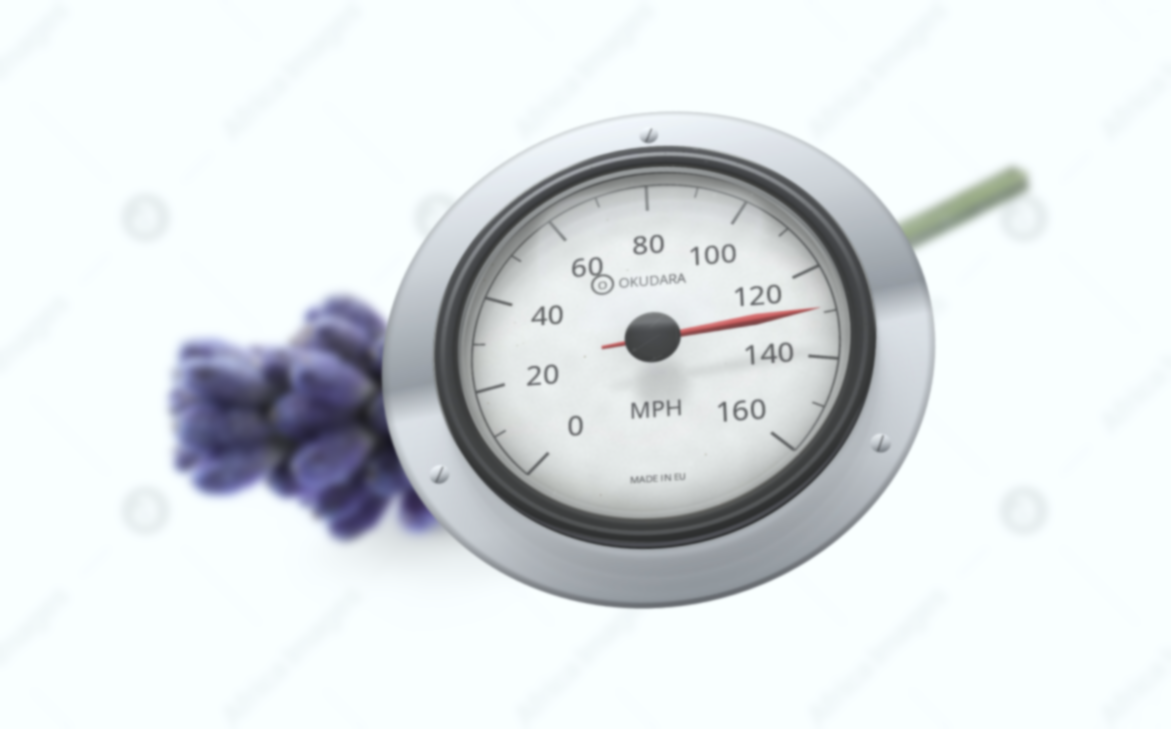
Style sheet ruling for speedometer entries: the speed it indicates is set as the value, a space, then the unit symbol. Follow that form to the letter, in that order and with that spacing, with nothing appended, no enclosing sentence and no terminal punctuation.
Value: 130 mph
